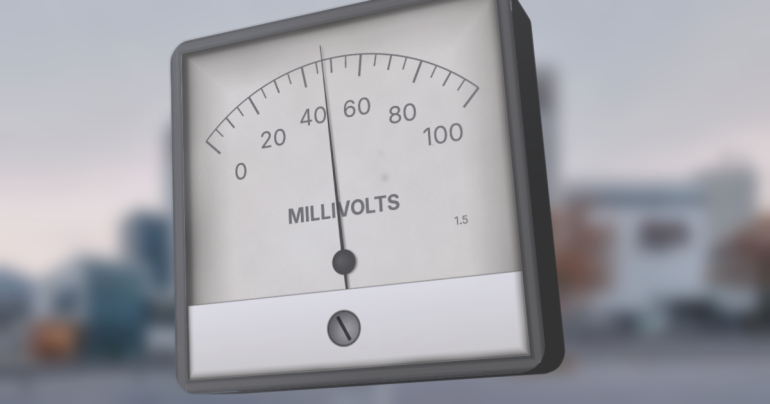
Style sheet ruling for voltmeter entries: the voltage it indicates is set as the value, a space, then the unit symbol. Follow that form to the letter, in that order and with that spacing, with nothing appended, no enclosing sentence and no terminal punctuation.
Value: 47.5 mV
